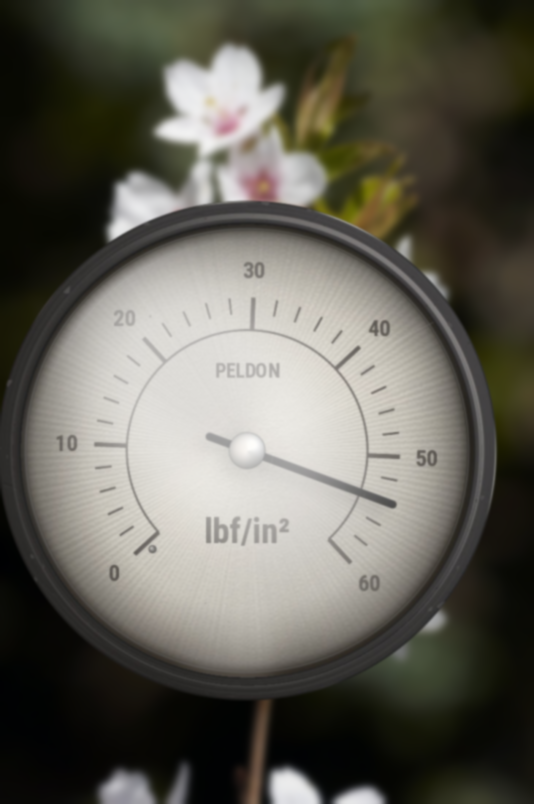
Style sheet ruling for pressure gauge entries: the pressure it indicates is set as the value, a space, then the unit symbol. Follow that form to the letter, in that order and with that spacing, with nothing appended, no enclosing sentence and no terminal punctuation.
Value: 54 psi
